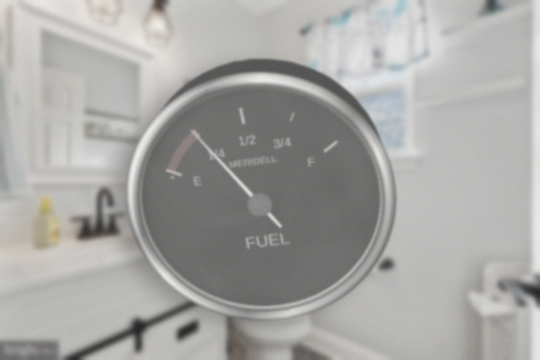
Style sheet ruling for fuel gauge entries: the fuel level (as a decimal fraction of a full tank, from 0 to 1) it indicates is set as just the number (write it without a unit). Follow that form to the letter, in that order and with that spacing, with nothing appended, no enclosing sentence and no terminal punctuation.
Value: 0.25
